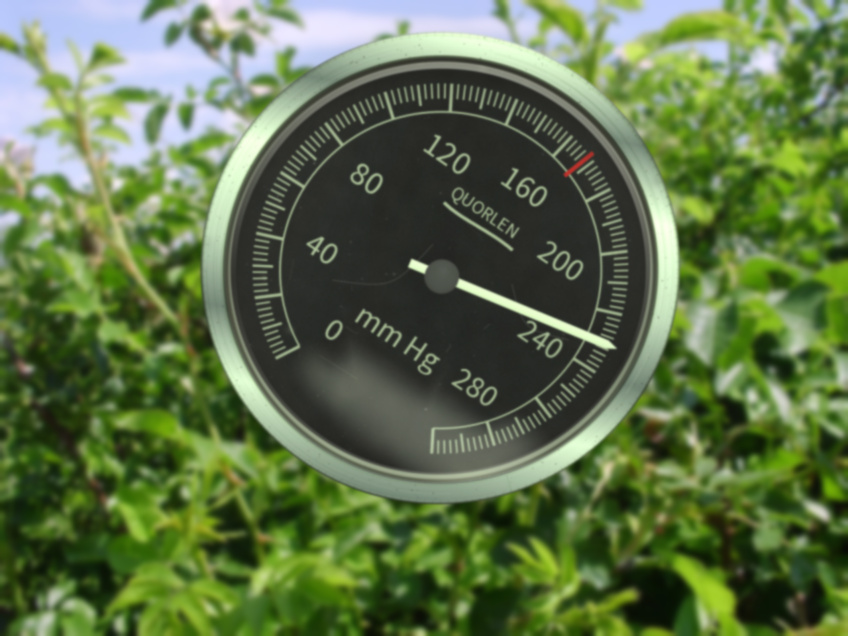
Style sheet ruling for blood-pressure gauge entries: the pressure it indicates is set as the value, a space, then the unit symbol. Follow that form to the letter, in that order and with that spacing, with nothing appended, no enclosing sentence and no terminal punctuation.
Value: 230 mmHg
